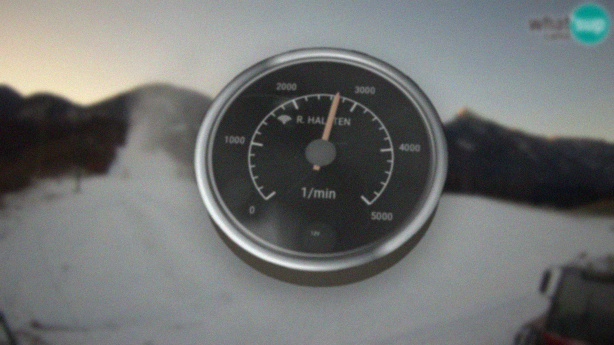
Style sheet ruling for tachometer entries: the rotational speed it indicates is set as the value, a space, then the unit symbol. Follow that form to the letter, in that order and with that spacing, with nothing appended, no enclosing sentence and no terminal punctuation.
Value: 2700 rpm
